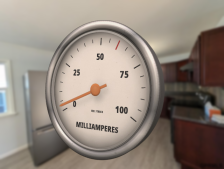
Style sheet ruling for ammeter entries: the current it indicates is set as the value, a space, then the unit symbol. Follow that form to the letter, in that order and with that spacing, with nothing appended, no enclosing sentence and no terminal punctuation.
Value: 2.5 mA
